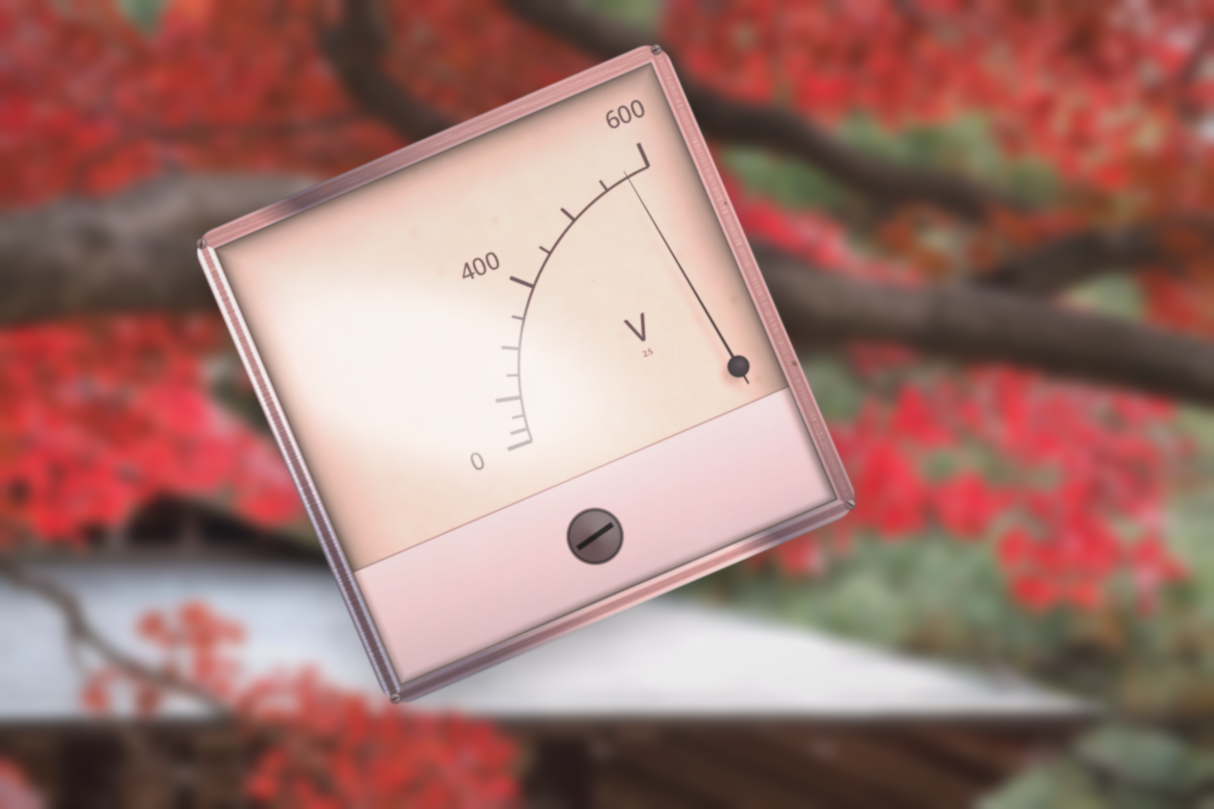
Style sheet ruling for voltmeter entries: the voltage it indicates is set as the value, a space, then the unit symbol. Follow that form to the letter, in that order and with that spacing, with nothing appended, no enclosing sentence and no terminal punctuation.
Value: 575 V
